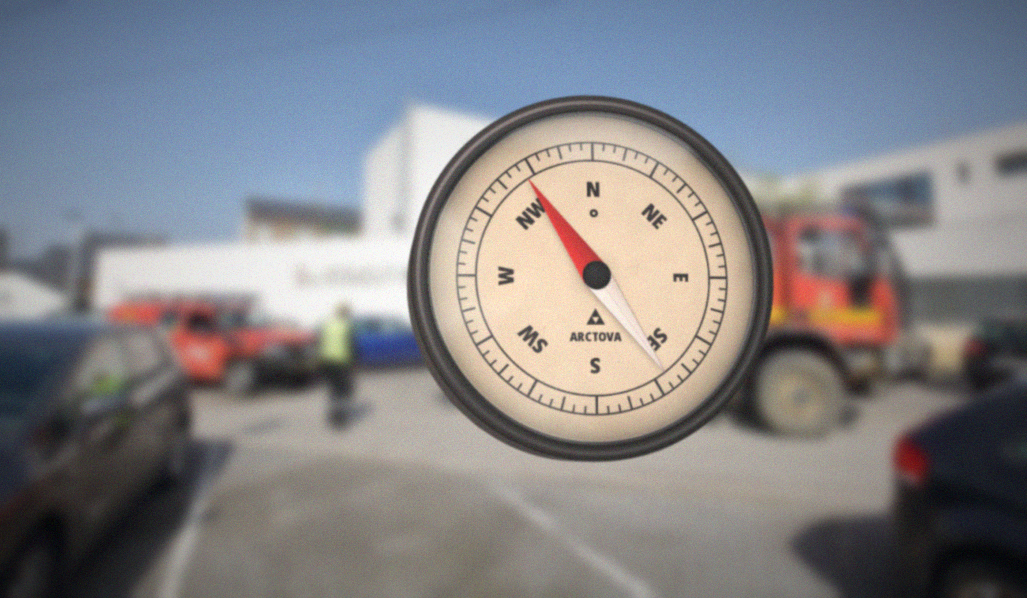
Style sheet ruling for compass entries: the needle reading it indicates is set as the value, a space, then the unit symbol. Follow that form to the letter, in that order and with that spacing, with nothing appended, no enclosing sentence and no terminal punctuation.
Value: 325 °
